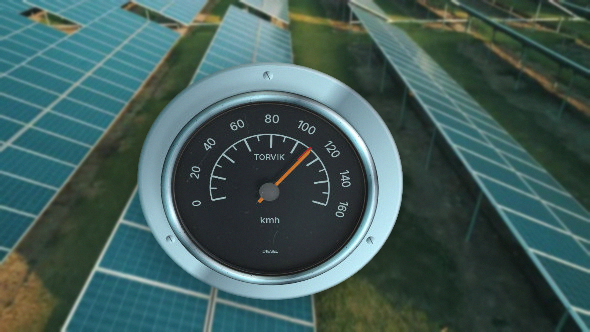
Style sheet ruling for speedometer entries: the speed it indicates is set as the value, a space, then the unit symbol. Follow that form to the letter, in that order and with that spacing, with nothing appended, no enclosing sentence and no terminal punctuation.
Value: 110 km/h
